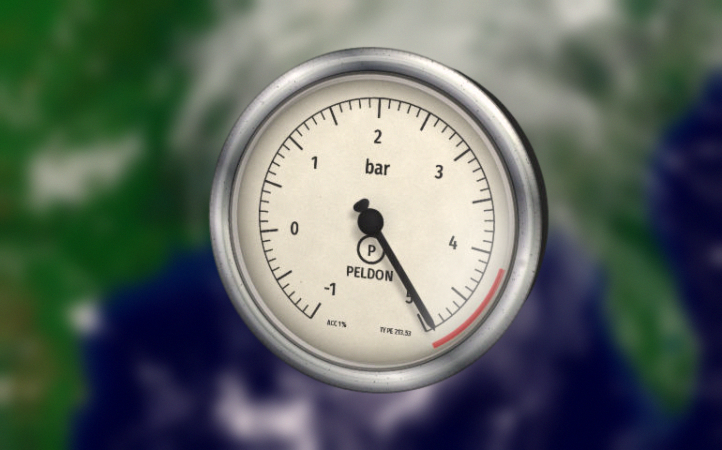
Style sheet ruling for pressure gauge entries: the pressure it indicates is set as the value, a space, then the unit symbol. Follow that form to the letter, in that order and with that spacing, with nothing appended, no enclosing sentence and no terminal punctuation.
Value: 4.9 bar
